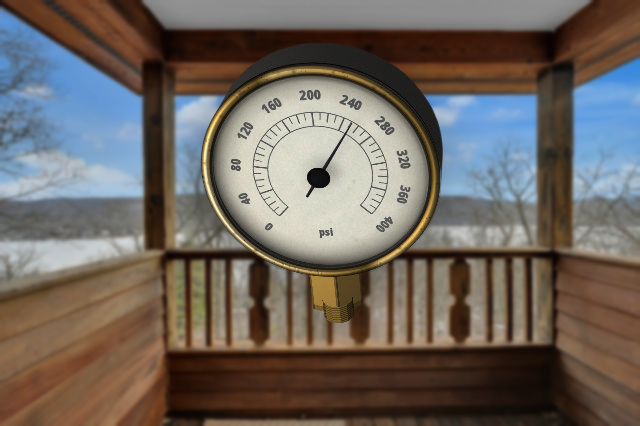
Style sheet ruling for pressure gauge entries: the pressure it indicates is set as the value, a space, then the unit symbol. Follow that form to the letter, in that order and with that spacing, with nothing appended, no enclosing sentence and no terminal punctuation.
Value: 250 psi
